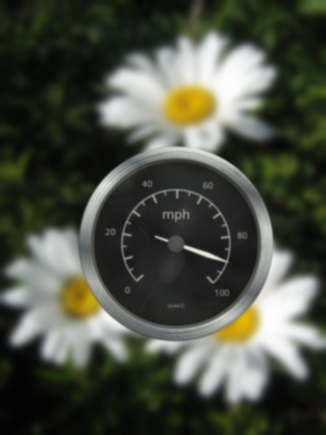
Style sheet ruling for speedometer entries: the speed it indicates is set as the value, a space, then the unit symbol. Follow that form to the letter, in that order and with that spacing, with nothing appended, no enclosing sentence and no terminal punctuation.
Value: 90 mph
